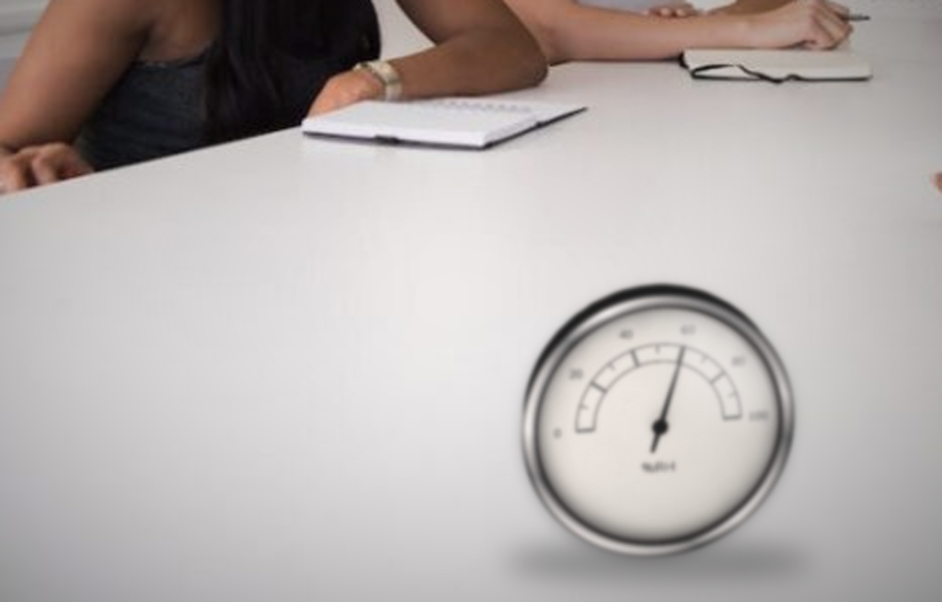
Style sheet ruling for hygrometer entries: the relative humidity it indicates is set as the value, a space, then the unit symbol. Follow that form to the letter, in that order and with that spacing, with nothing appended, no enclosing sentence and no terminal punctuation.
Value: 60 %
